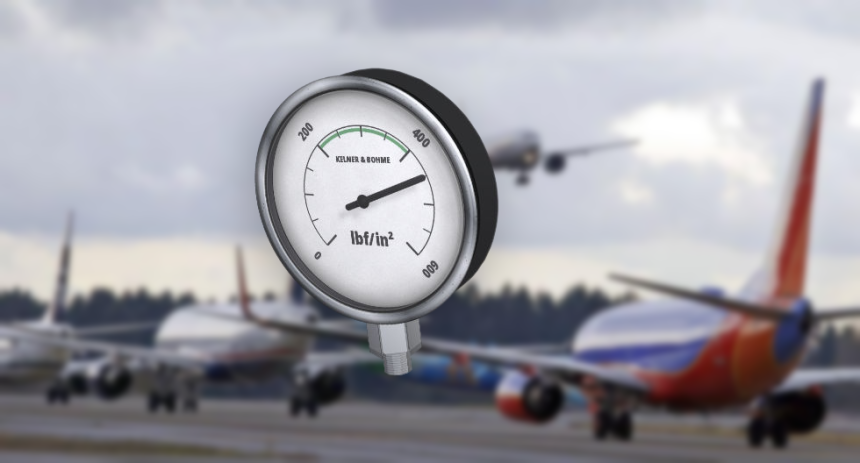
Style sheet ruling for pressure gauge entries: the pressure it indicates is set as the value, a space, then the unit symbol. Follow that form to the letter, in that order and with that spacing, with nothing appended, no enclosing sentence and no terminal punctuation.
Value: 450 psi
